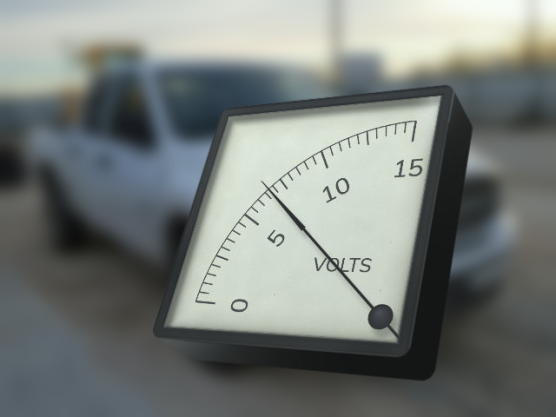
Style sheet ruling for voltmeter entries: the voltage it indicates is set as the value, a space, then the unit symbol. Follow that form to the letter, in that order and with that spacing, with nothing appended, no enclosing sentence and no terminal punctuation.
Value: 6.75 V
